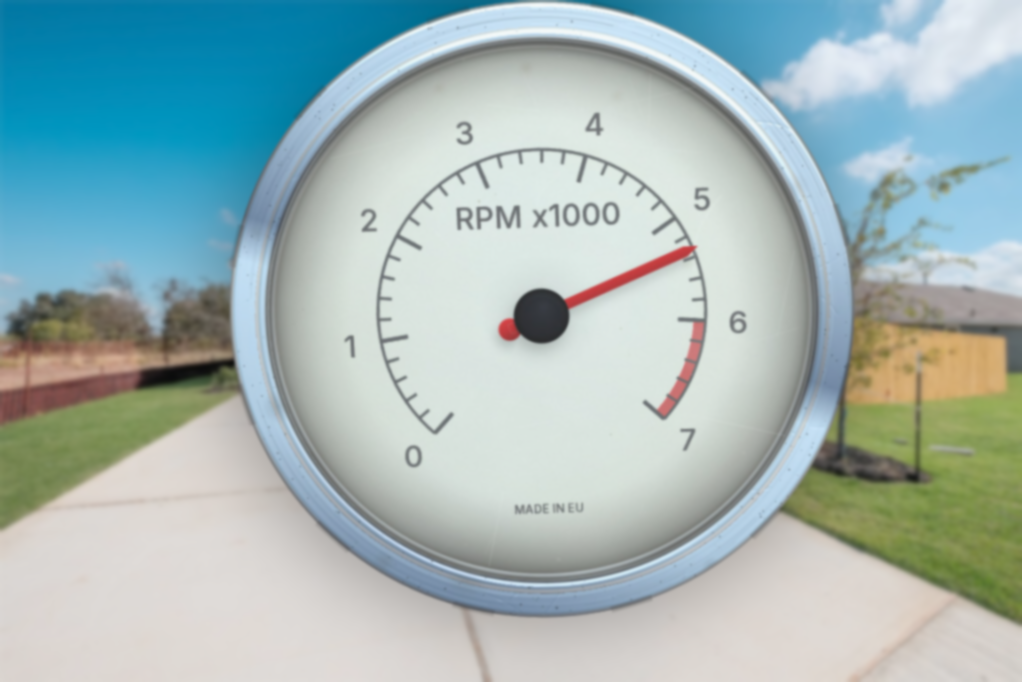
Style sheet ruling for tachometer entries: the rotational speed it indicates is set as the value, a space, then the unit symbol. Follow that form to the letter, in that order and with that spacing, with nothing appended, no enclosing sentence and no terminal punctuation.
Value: 5300 rpm
